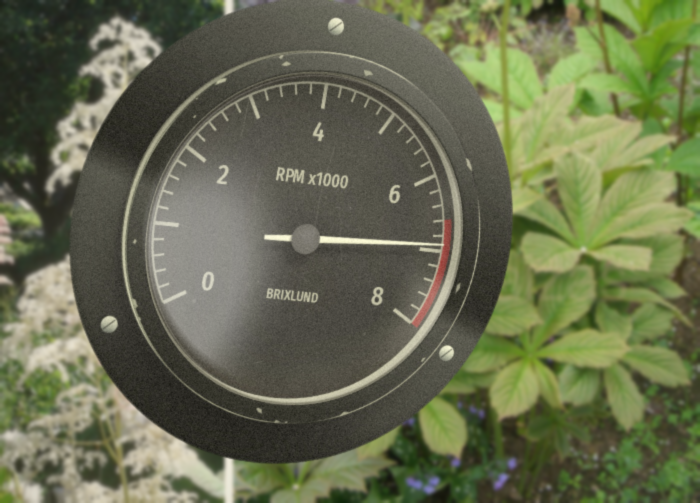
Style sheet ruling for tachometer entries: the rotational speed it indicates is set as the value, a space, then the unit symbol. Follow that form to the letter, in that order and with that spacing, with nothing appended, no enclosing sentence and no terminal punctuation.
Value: 6900 rpm
